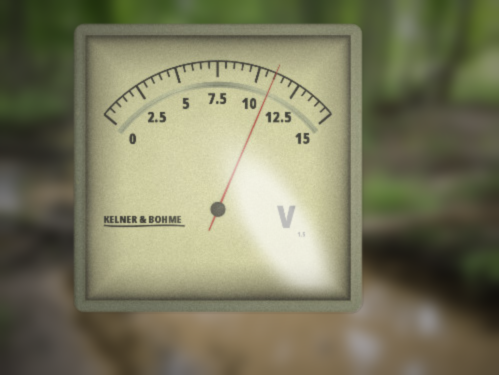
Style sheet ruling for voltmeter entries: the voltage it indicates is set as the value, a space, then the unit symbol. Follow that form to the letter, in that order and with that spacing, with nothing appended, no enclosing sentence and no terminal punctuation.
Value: 11 V
